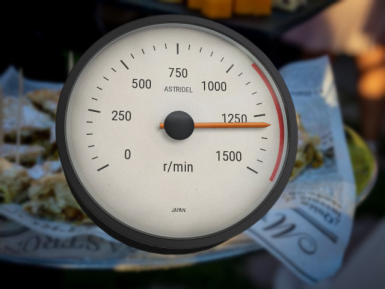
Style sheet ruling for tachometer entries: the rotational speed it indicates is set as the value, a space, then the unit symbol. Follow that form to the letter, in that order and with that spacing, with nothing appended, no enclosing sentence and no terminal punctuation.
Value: 1300 rpm
